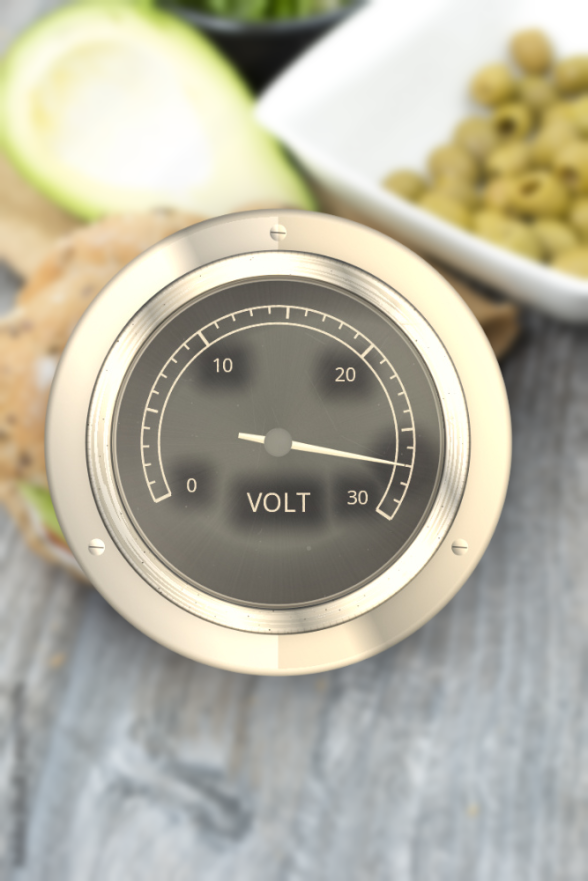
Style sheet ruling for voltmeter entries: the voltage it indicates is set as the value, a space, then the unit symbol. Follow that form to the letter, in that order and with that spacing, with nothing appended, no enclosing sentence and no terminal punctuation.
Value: 27 V
